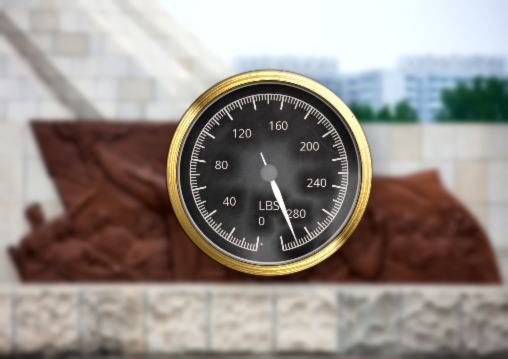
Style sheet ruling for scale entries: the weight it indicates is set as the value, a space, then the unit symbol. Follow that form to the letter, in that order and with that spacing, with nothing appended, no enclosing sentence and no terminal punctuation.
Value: 290 lb
